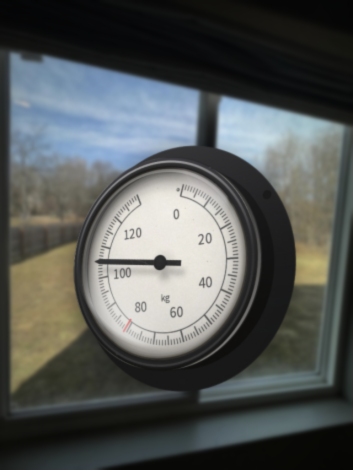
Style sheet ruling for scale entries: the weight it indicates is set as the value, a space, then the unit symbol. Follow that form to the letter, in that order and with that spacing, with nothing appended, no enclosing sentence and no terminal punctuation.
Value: 105 kg
